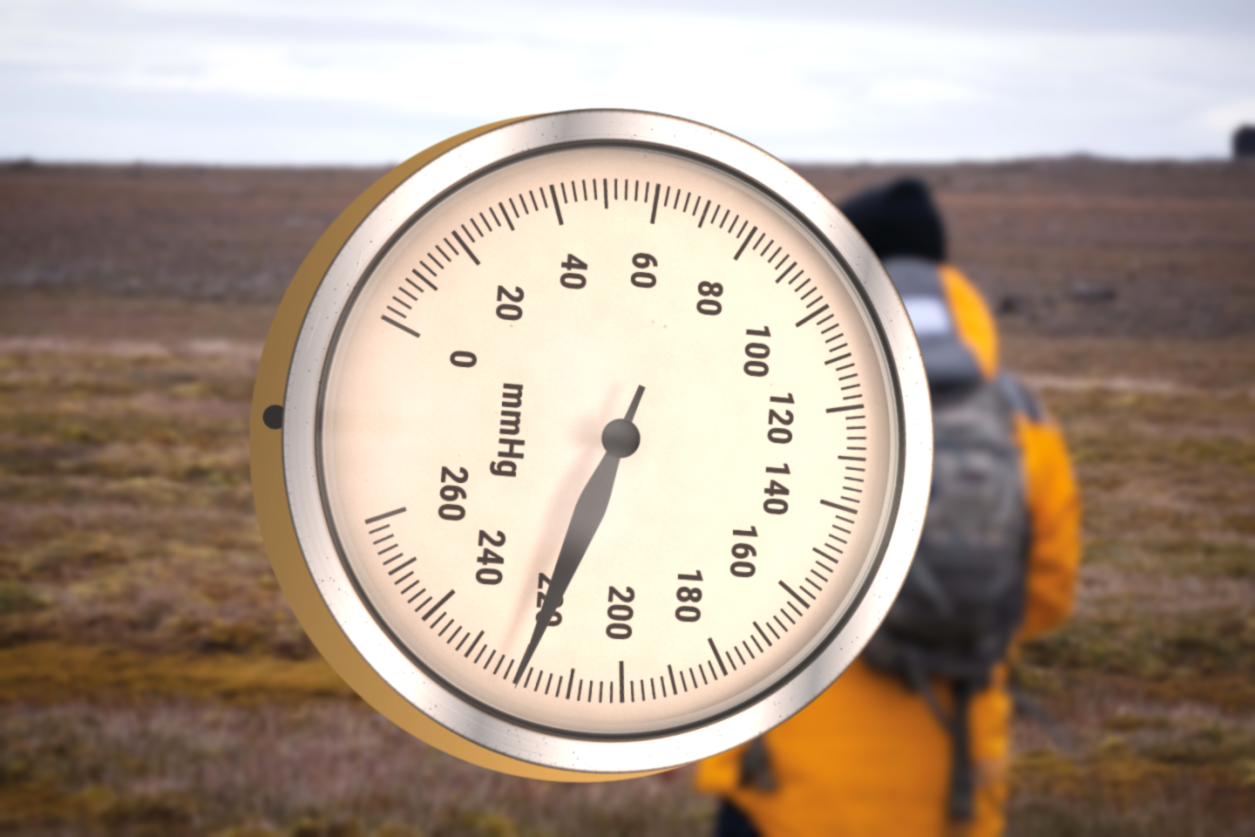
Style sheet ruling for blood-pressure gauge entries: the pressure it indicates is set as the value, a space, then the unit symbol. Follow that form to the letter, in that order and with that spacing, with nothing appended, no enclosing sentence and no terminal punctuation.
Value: 220 mmHg
